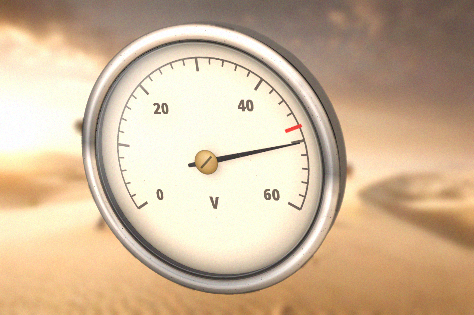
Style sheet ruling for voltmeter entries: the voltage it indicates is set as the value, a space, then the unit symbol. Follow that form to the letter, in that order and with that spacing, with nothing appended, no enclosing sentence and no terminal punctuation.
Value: 50 V
